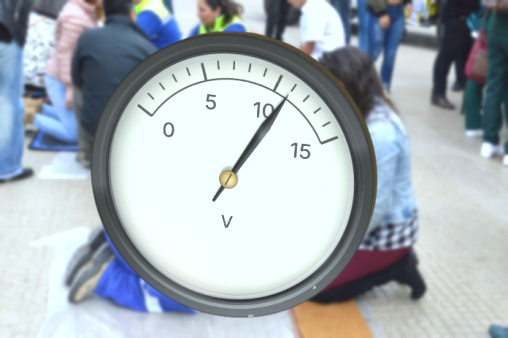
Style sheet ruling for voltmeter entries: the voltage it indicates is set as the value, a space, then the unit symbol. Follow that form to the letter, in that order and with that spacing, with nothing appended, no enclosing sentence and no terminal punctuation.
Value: 11 V
